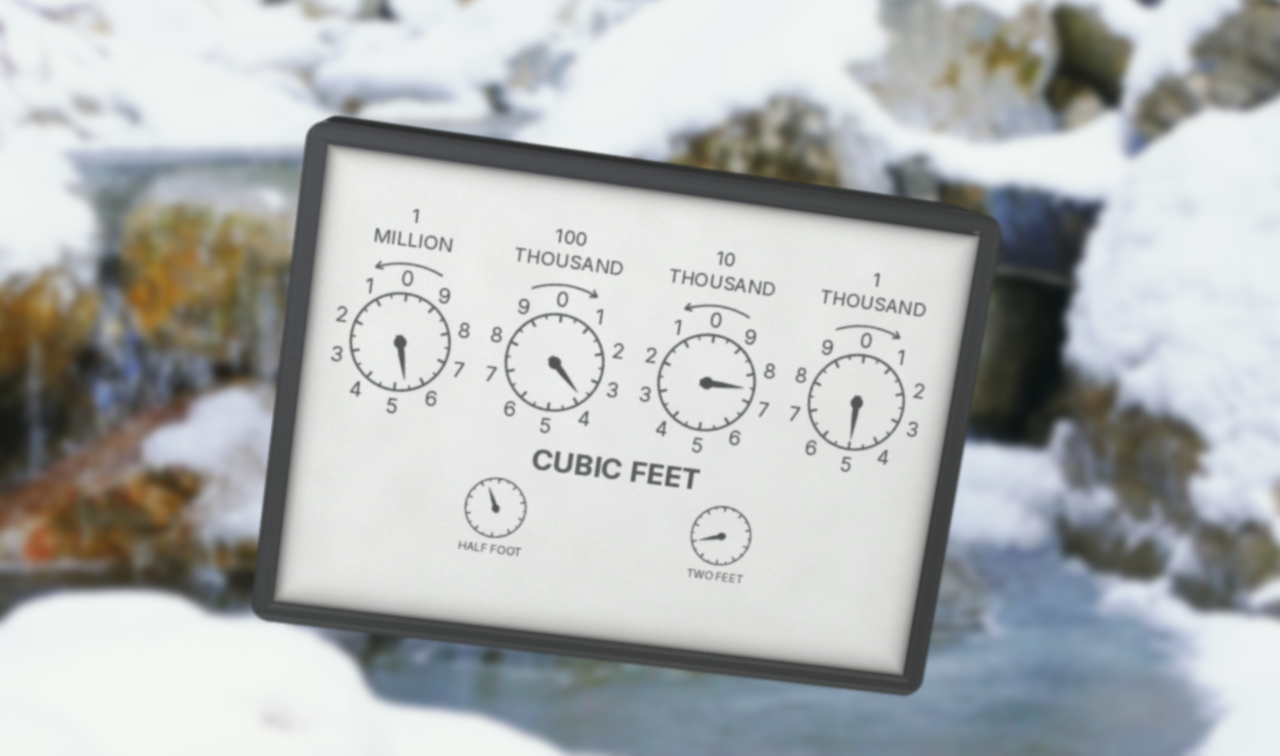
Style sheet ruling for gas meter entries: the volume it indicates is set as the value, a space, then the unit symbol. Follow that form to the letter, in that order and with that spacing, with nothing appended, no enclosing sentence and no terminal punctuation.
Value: 537500 ft³
